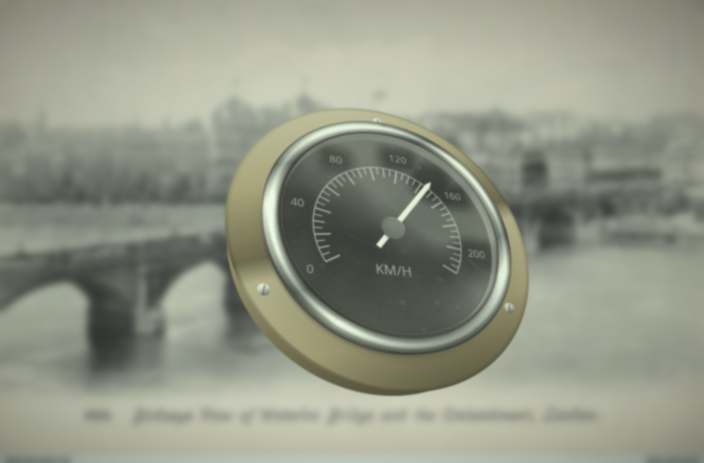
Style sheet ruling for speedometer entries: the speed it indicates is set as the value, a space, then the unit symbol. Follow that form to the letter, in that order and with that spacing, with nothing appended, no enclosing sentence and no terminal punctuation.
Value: 145 km/h
